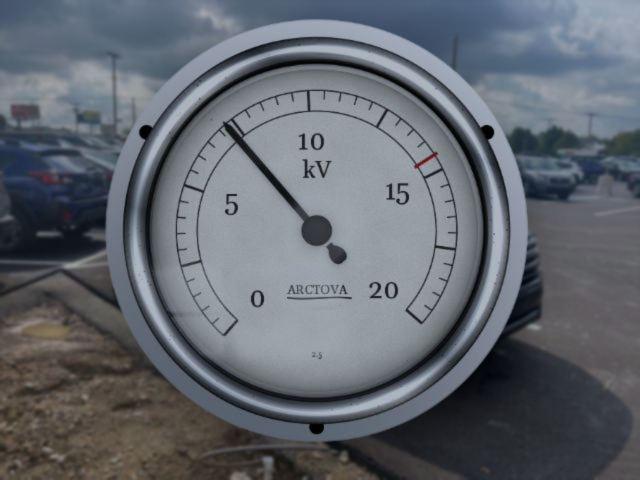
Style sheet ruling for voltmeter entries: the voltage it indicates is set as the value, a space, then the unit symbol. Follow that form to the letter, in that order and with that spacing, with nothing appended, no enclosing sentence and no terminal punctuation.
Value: 7.25 kV
